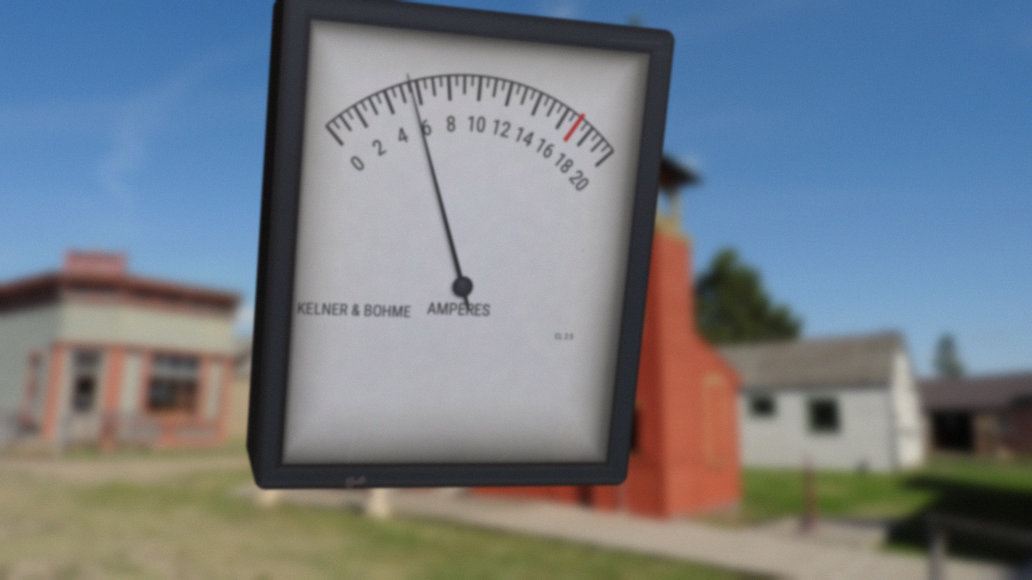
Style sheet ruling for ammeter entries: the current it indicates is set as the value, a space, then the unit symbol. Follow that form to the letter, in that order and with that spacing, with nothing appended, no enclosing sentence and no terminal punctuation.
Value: 5.5 A
